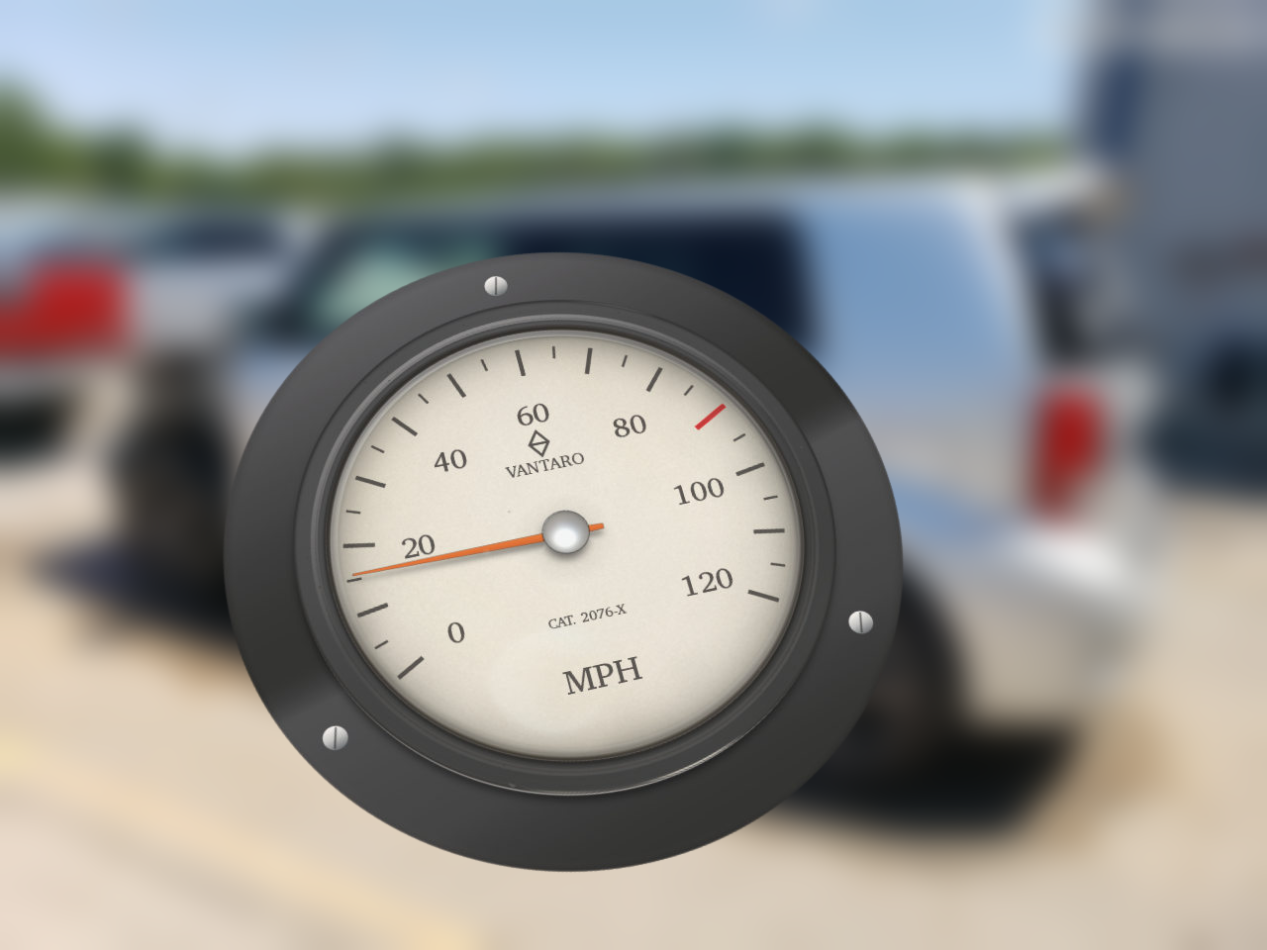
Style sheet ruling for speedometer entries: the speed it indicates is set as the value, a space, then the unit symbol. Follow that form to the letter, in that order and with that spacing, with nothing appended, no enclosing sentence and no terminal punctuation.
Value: 15 mph
